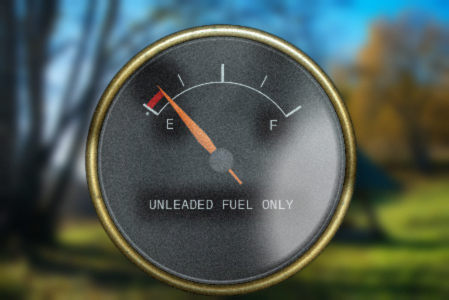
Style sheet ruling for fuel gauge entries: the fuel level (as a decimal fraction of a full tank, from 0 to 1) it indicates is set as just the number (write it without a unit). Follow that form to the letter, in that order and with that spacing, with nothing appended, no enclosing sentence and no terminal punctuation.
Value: 0.125
